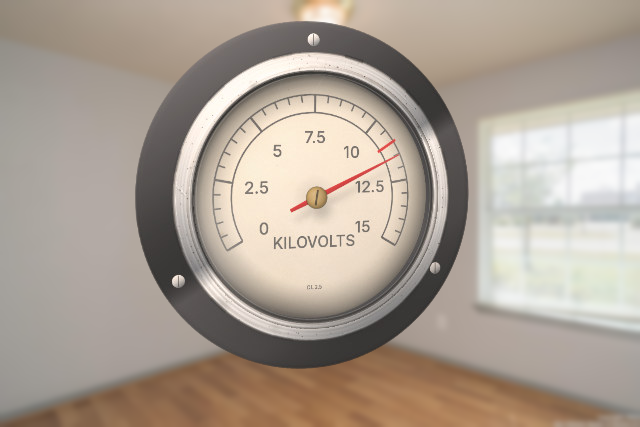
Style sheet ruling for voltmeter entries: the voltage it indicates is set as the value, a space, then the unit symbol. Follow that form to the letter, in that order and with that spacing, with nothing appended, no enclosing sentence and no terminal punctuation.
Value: 11.5 kV
